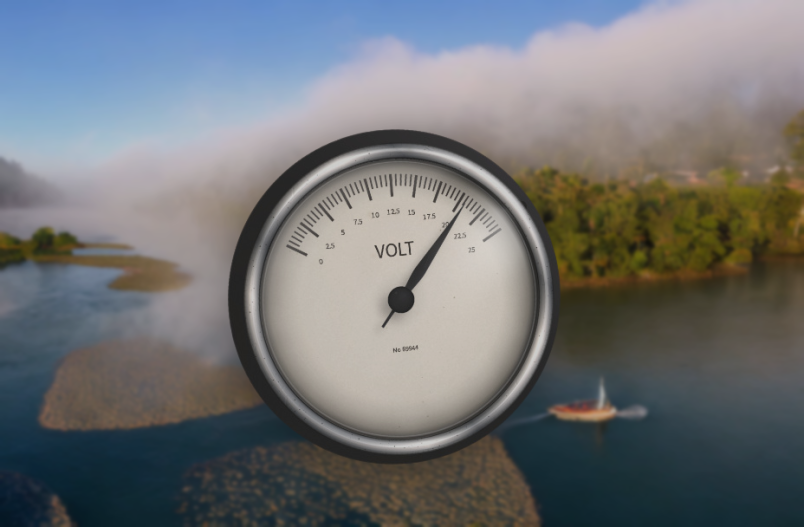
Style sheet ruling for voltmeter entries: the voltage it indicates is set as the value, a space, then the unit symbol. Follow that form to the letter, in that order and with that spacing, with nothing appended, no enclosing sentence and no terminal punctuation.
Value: 20.5 V
